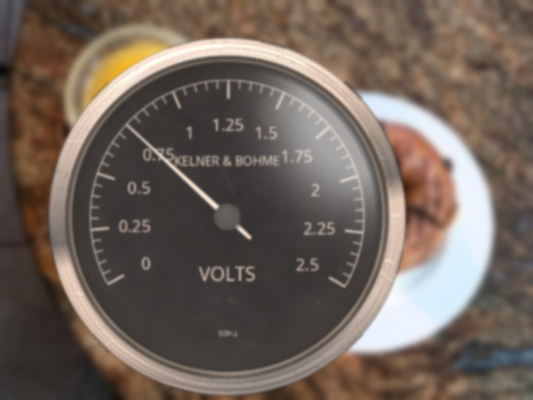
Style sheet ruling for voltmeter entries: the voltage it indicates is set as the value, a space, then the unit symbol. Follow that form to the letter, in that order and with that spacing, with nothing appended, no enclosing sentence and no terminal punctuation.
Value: 0.75 V
